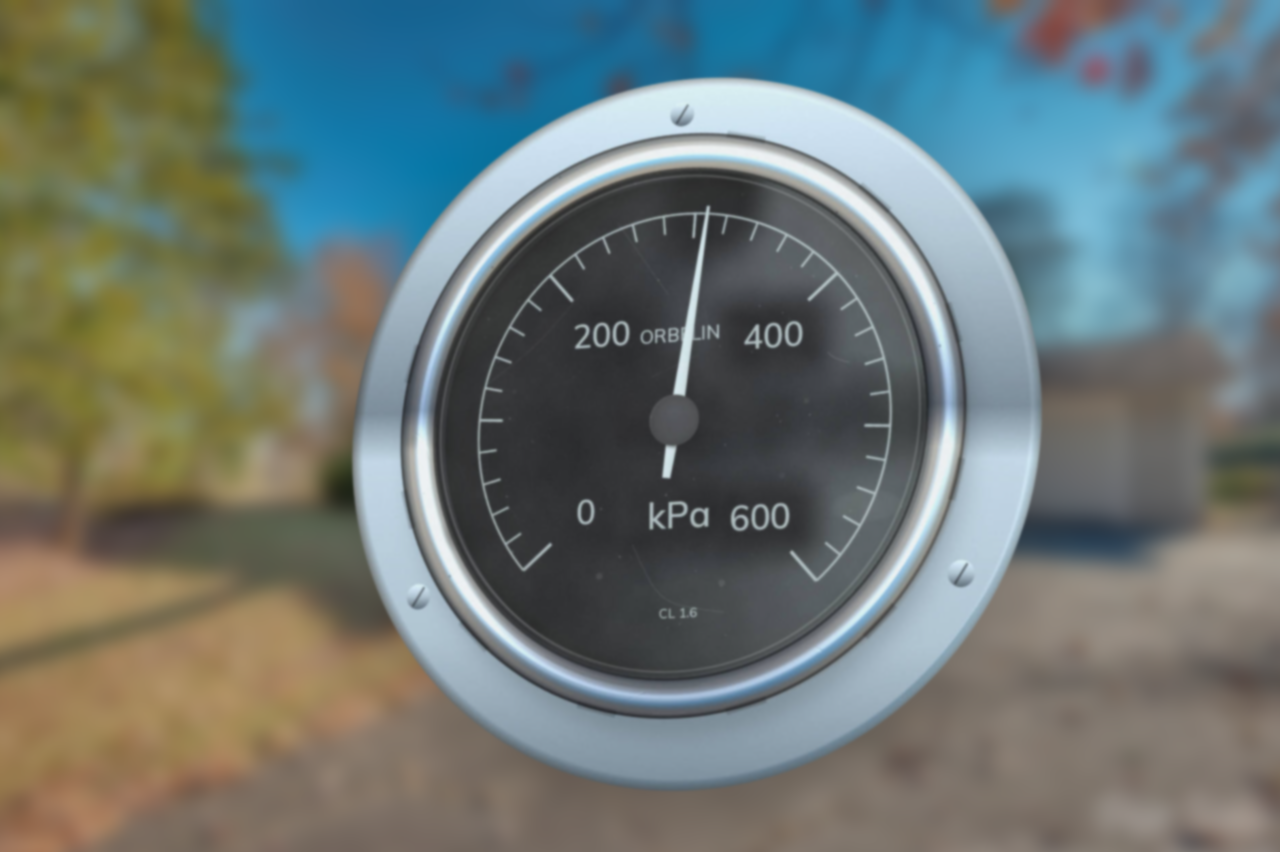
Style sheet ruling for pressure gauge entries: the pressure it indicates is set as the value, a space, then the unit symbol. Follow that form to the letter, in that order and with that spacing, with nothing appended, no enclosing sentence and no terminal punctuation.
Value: 310 kPa
